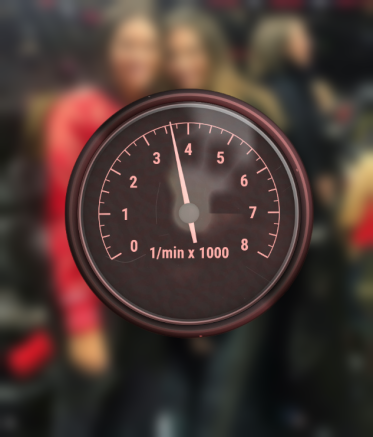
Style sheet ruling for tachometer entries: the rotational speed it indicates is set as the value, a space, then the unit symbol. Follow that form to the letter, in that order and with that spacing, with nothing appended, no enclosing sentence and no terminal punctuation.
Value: 3625 rpm
